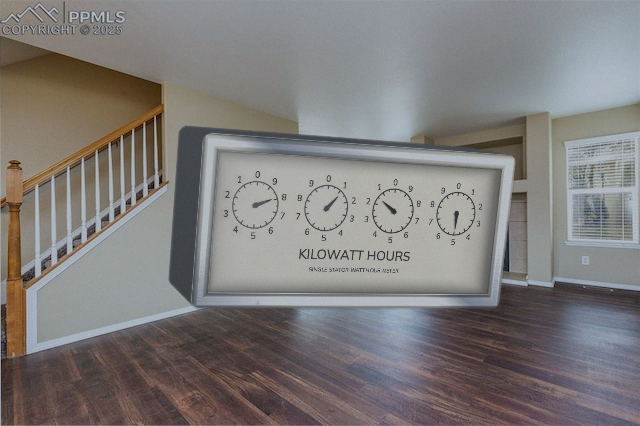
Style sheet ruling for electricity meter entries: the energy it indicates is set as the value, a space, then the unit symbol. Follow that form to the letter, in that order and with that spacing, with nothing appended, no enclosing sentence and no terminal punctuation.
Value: 8115 kWh
